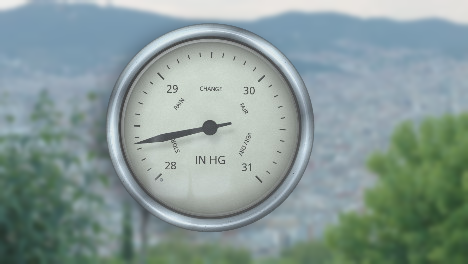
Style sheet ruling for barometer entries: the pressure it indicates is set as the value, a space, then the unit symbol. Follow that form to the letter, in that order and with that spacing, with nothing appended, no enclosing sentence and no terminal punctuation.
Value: 28.35 inHg
